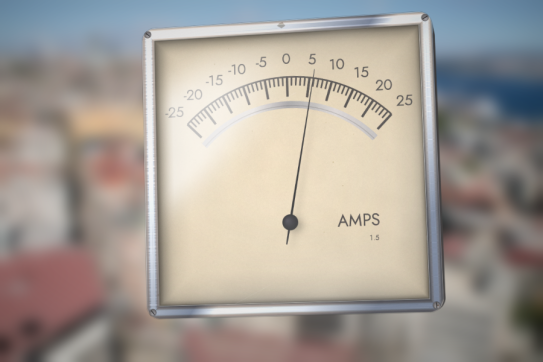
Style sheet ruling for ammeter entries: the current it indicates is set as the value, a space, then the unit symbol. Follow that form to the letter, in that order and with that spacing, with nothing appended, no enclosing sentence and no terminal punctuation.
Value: 6 A
